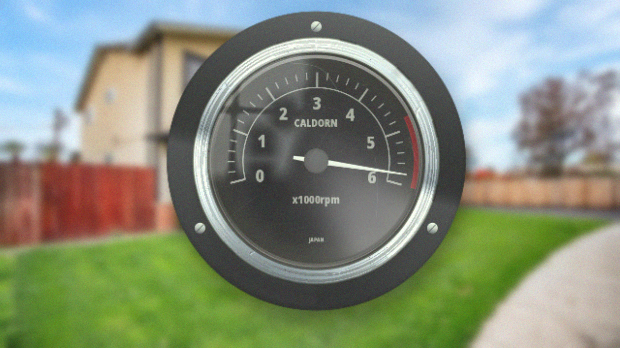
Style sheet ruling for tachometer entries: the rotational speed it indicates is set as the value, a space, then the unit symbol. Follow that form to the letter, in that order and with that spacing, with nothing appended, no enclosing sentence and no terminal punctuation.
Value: 5800 rpm
